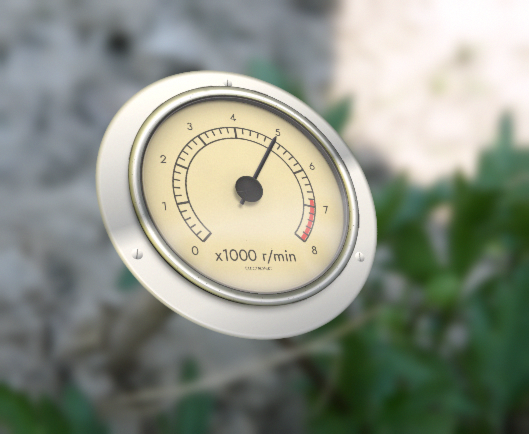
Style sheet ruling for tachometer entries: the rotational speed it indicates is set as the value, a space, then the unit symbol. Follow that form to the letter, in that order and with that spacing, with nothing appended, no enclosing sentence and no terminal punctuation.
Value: 5000 rpm
